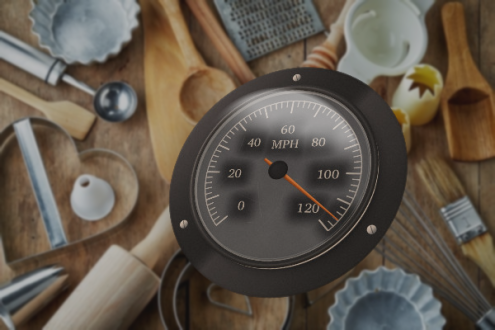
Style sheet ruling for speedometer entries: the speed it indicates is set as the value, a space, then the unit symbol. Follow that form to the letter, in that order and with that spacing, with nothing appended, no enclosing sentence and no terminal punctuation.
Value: 116 mph
